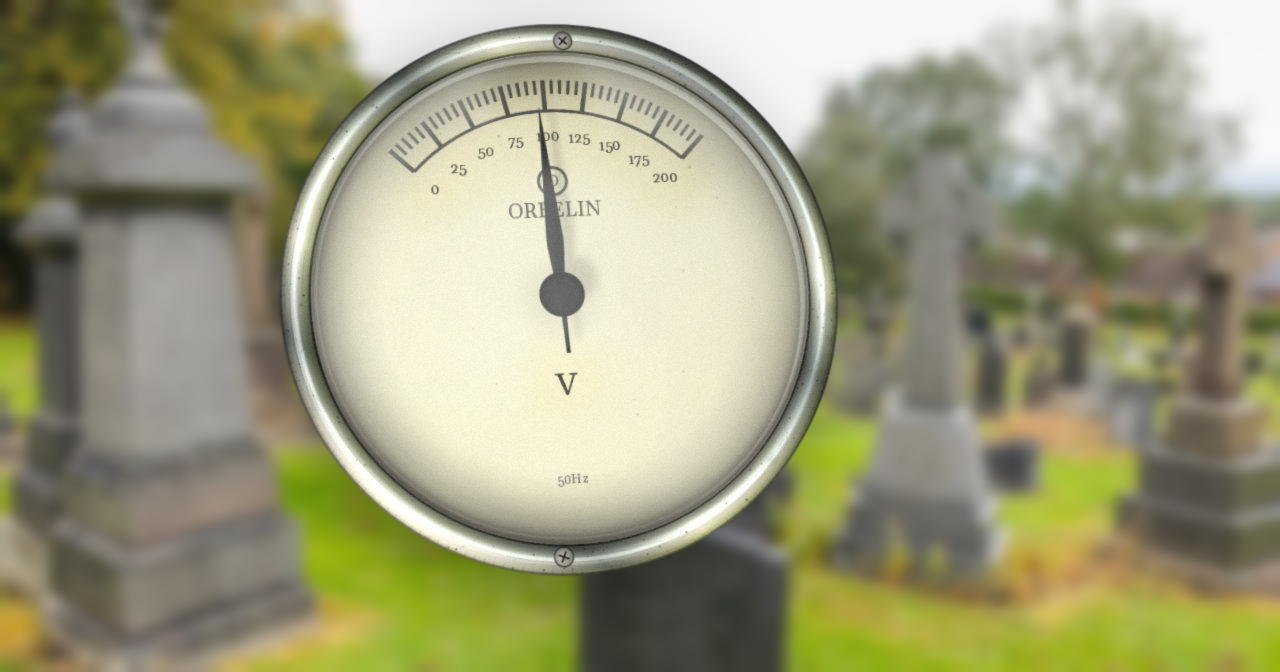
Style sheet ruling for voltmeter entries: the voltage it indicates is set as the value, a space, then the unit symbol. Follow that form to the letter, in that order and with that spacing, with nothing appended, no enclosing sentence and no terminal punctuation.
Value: 95 V
